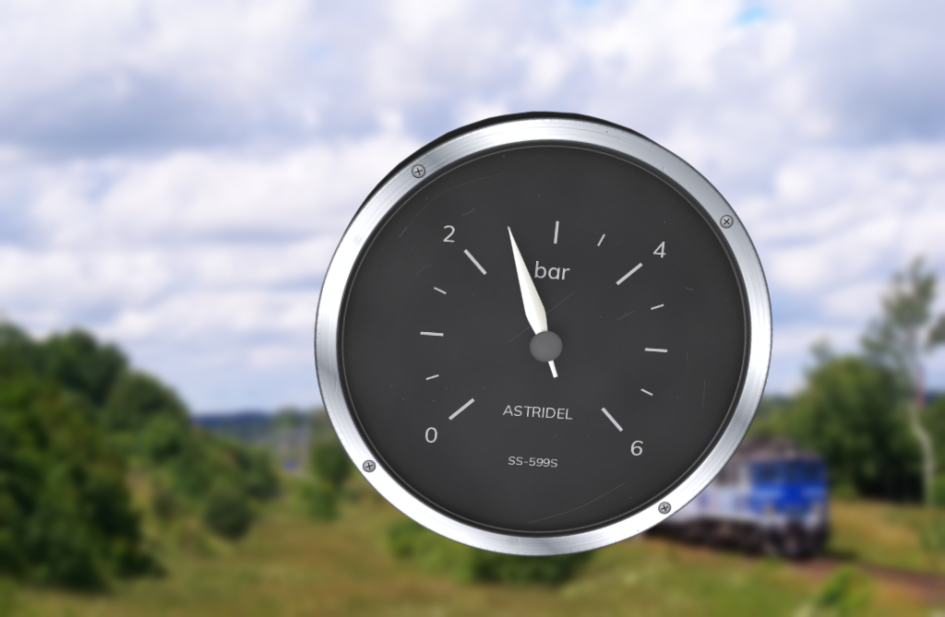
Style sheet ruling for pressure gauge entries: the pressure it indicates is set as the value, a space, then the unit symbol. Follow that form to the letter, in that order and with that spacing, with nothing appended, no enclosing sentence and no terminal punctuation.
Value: 2.5 bar
